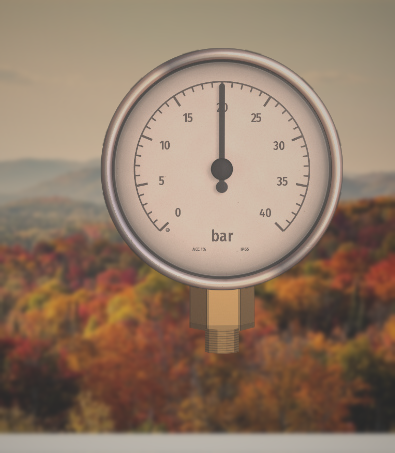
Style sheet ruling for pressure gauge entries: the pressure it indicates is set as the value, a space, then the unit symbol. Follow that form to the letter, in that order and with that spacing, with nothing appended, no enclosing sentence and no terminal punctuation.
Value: 20 bar
